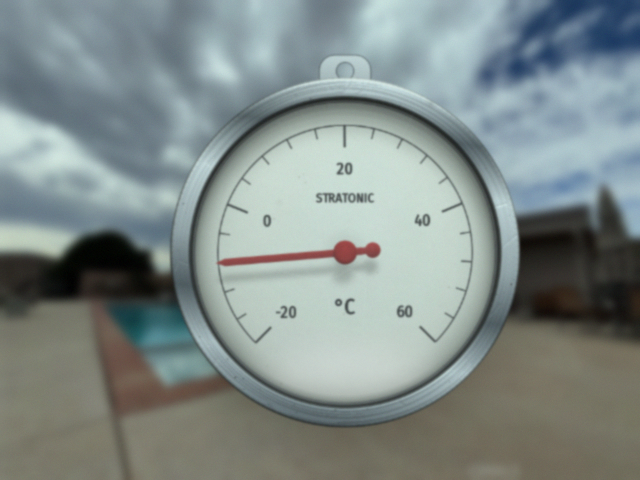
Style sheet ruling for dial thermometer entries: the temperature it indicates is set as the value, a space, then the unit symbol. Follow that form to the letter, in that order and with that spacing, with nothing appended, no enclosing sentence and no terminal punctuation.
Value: -8 °C
